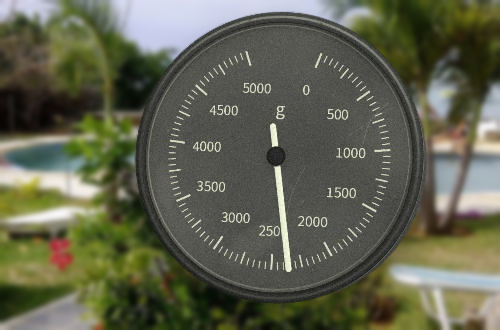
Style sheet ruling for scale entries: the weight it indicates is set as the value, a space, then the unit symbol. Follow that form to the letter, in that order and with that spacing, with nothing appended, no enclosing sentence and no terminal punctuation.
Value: 2350 g
